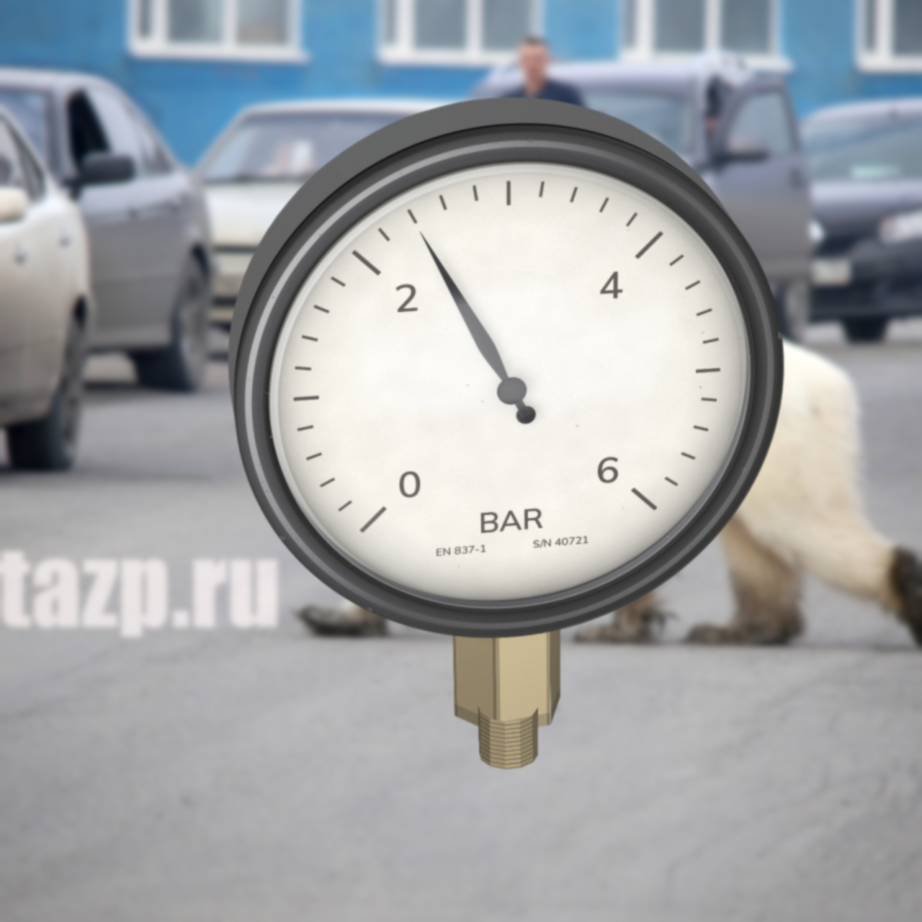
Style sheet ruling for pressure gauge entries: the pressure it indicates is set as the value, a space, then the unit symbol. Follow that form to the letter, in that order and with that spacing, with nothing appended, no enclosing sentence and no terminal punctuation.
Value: 2.4 bar
